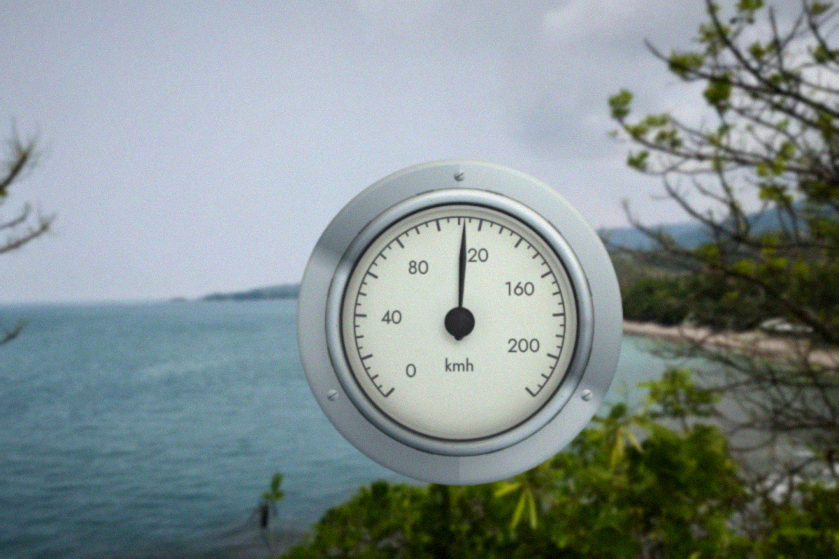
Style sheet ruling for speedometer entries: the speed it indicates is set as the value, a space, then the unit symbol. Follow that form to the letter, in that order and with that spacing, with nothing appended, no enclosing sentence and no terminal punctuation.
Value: 112.5 km/h
